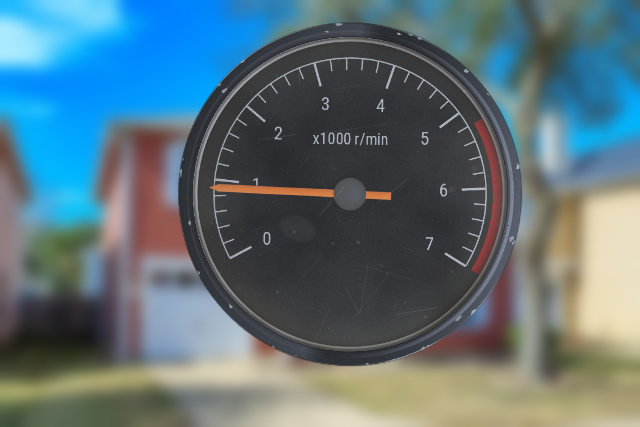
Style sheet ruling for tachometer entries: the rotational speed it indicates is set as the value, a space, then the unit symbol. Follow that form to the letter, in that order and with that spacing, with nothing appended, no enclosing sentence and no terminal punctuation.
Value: 900 rpm
